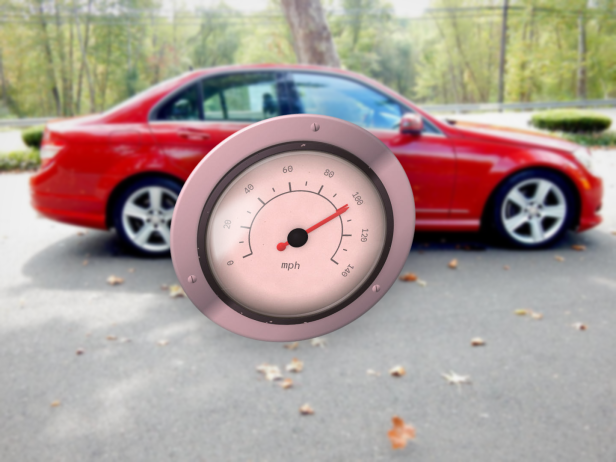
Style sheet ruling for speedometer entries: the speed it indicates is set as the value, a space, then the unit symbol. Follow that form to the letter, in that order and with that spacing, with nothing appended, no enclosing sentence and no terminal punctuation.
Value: 100 mph
